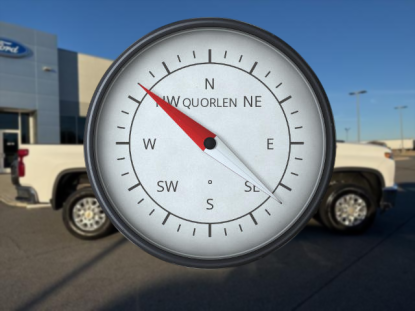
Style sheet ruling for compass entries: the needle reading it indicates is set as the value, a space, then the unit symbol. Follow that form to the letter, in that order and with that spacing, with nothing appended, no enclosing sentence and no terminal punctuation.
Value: 310 °
